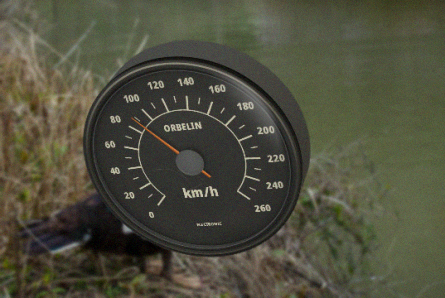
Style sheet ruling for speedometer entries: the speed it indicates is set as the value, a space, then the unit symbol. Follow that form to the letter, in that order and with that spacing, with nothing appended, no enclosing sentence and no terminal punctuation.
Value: 90 km/h
